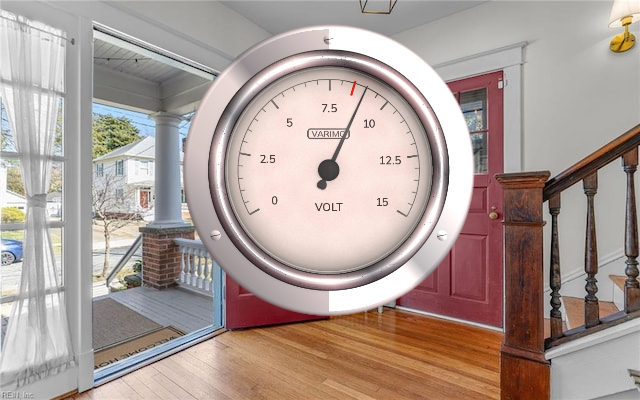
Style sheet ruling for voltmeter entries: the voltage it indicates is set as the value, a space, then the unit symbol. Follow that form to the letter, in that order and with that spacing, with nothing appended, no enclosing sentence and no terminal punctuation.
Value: 9 V
